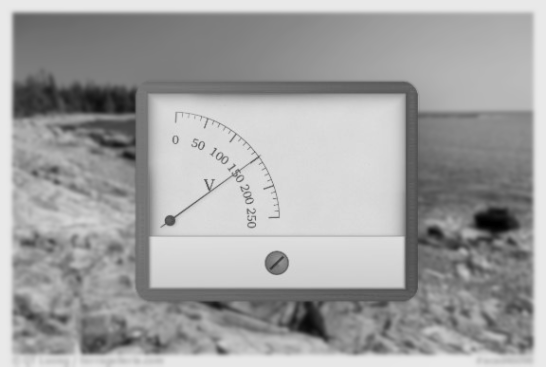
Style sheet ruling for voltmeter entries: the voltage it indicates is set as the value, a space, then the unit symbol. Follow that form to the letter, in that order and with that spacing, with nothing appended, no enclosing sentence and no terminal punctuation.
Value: 150 V
